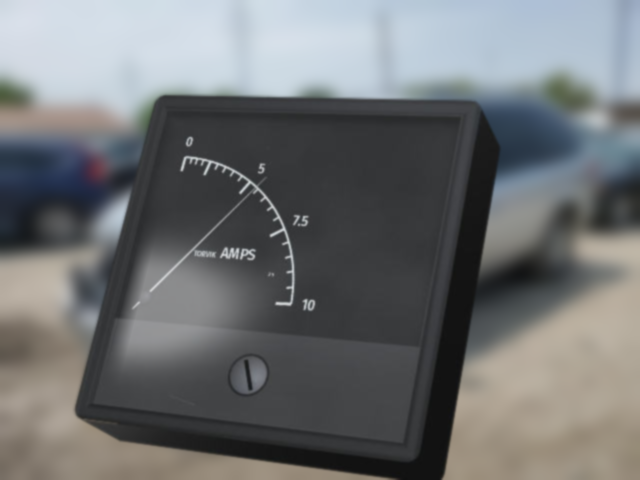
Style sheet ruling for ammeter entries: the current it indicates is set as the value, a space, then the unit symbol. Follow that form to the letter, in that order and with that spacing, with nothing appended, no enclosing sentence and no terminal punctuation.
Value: 5.5 A
